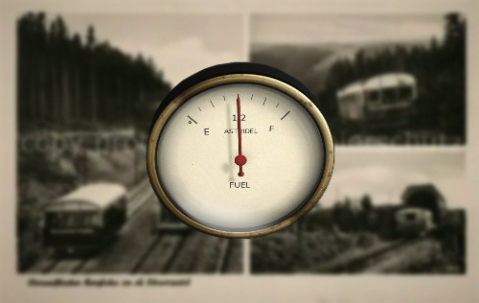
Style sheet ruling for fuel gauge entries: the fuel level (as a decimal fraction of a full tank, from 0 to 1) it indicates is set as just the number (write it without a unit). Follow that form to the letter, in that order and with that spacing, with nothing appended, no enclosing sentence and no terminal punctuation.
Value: 0.5
